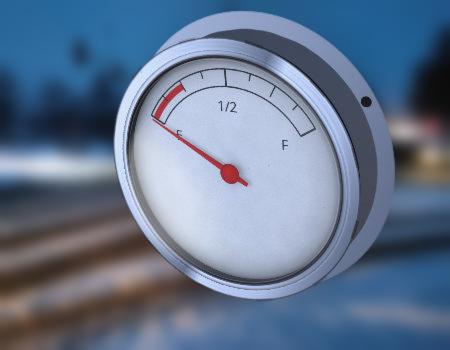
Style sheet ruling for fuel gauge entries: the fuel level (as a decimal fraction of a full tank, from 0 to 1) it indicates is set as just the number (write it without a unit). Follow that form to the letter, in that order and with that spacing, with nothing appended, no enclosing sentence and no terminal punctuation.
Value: 0
